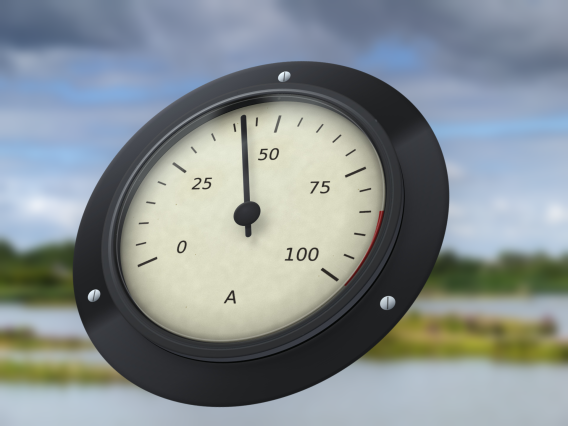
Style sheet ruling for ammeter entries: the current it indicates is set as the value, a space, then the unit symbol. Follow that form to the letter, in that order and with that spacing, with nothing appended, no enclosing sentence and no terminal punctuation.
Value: 42.5 A
